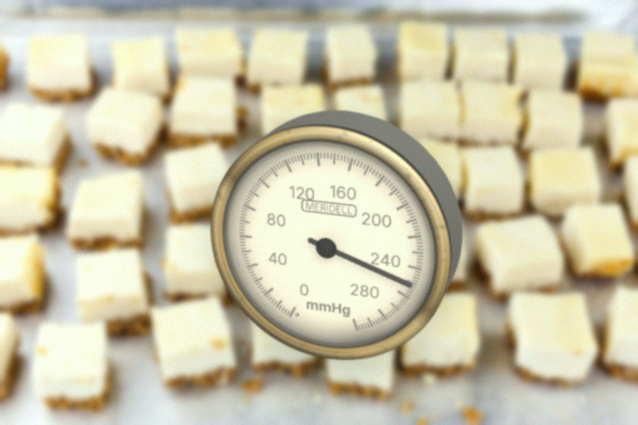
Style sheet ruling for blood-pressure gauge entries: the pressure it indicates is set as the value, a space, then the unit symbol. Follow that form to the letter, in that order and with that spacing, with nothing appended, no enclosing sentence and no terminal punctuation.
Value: 250 mmHg
